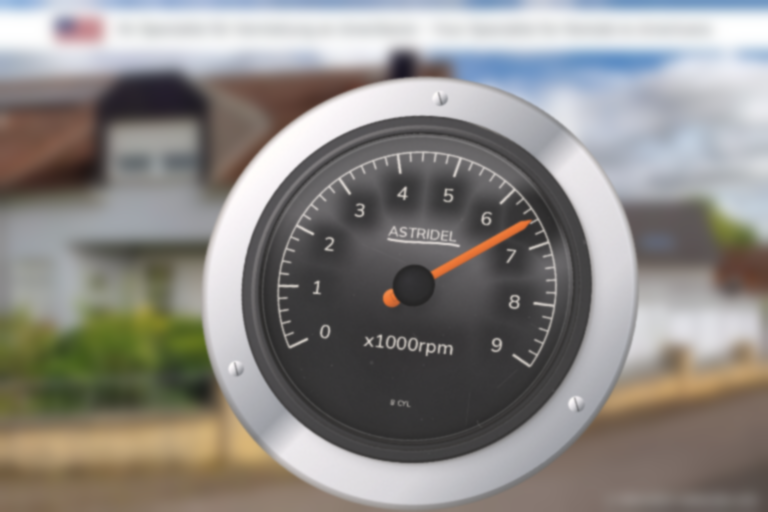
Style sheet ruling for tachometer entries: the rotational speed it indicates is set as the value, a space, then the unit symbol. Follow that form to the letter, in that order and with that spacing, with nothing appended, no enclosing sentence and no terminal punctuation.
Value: 6600 rpm
